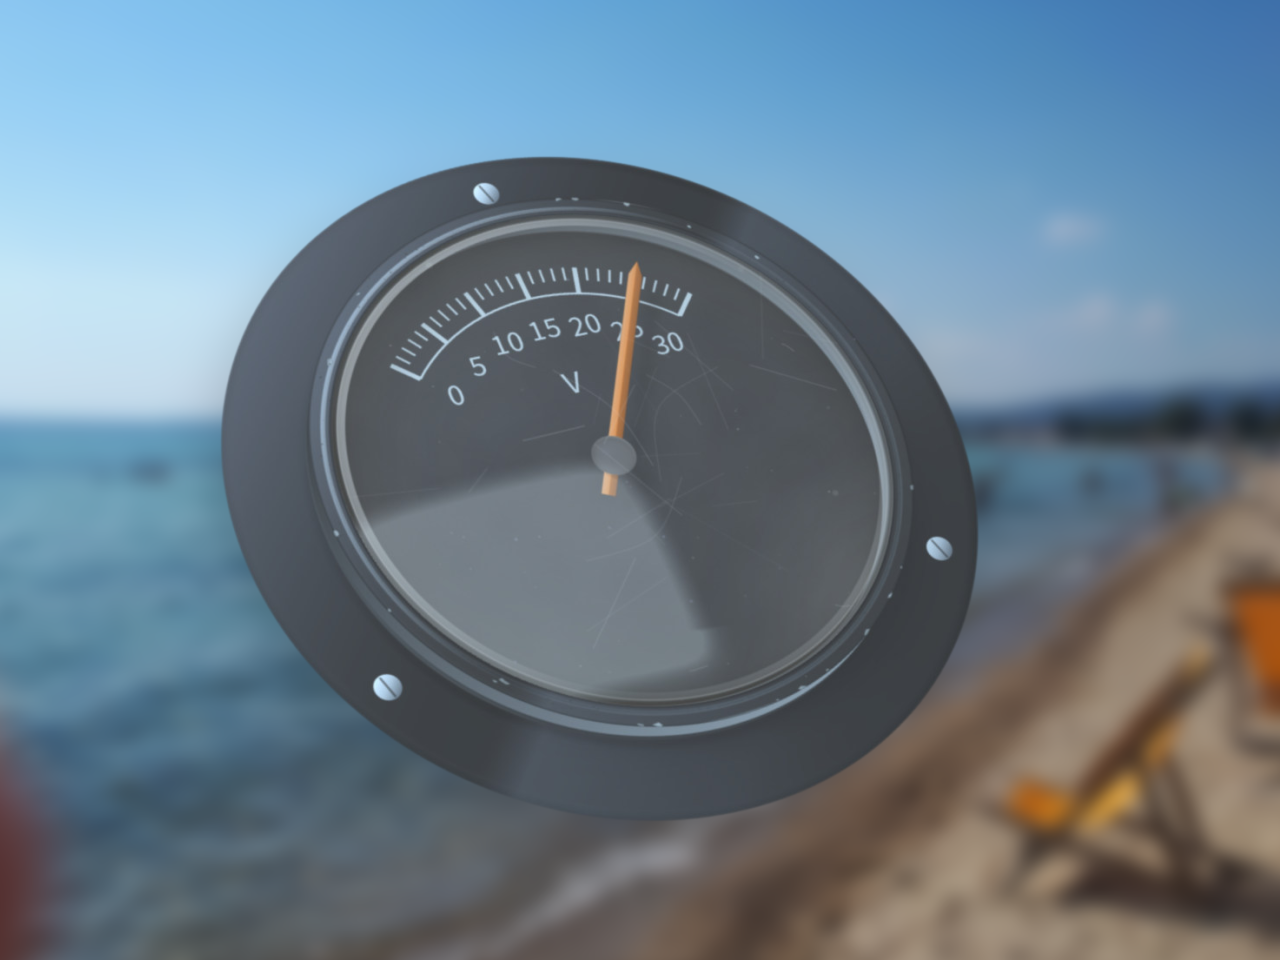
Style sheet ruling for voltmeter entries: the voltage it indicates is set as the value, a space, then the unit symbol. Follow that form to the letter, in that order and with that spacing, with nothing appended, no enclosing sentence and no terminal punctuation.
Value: 25 V
